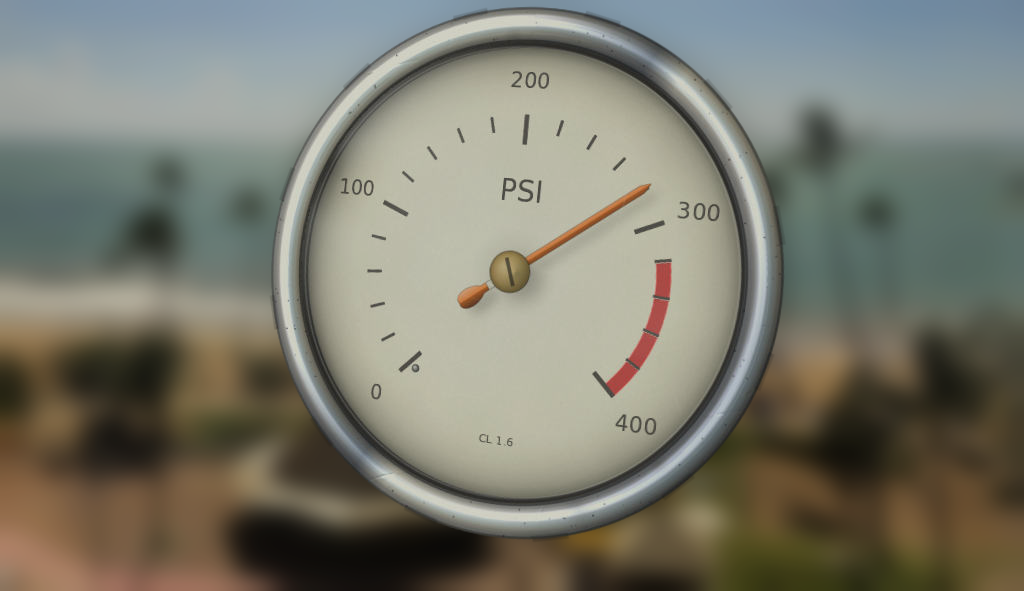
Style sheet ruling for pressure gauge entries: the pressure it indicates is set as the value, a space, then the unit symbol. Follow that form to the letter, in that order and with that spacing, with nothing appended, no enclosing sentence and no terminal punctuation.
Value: 280 psi
